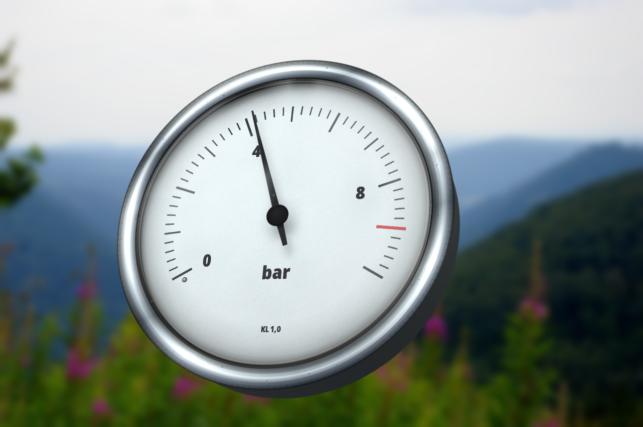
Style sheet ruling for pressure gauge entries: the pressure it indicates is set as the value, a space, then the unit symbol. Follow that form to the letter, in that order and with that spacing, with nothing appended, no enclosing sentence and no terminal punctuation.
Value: 4.2 bar
